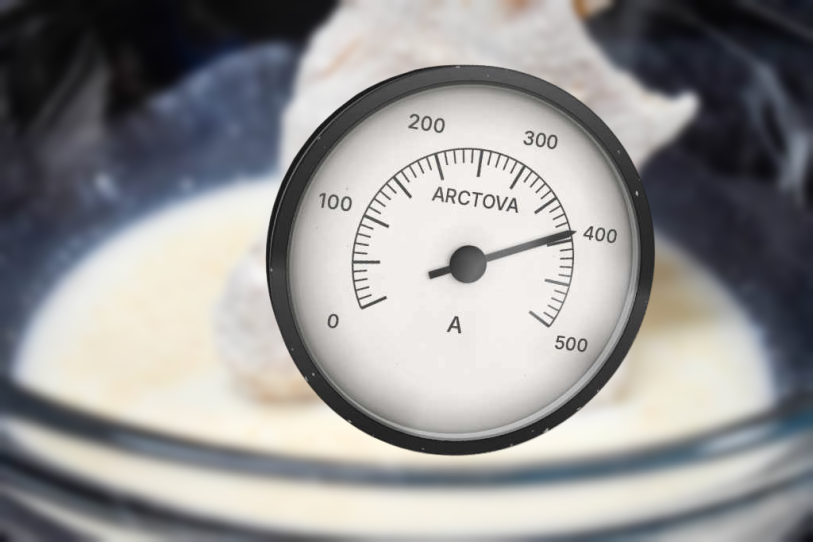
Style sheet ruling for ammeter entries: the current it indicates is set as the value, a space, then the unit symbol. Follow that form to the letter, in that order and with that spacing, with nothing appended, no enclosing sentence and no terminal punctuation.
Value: 390 A
